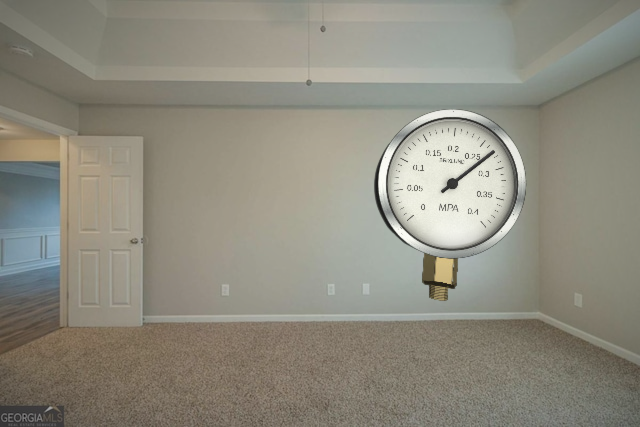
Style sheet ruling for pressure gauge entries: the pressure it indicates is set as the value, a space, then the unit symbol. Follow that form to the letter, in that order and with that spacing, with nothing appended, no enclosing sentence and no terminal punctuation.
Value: 0.27 MPa
